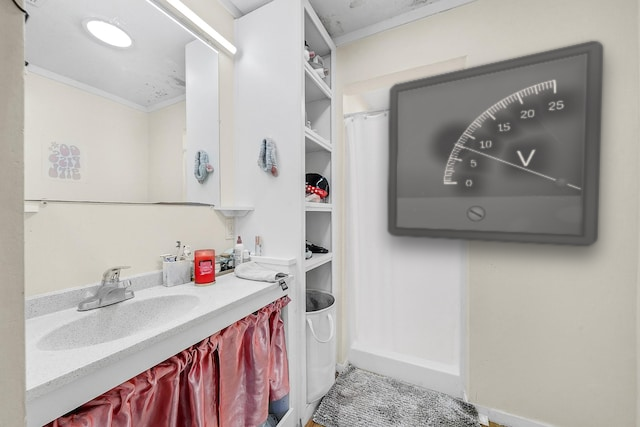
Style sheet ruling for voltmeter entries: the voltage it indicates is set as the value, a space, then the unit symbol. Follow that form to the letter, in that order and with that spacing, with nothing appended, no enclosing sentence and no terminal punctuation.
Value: 7.5 V
